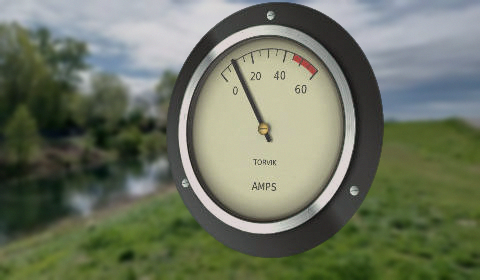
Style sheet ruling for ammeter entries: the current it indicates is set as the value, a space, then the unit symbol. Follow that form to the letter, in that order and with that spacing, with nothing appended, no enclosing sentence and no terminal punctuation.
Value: 10 A
